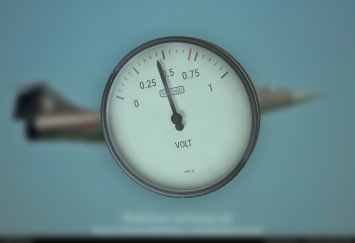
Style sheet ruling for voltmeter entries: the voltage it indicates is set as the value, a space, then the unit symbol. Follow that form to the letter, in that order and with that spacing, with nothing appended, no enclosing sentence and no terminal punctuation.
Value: 0.45 V
